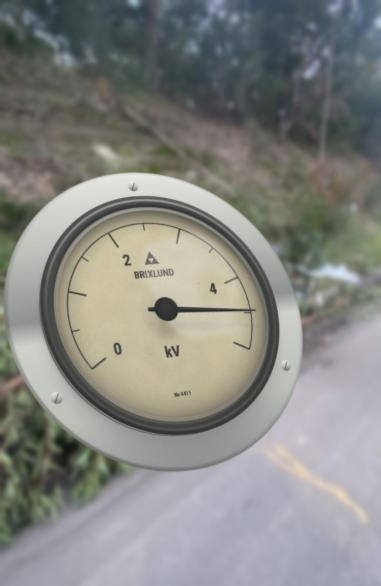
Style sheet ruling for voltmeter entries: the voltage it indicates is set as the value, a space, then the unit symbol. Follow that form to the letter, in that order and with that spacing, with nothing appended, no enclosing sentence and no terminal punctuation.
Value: 4.5 kV
